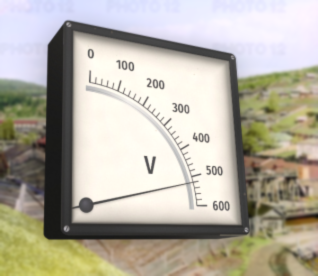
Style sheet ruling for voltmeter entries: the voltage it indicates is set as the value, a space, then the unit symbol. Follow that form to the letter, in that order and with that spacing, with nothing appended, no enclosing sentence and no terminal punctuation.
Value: 520 V
